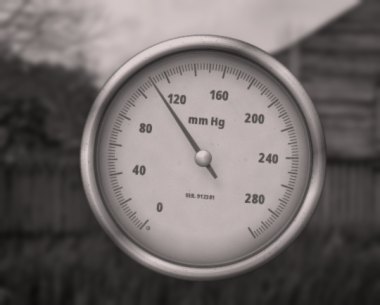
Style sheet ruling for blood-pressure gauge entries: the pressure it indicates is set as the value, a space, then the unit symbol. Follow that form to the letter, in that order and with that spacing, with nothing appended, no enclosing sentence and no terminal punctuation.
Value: 110 mmHg
